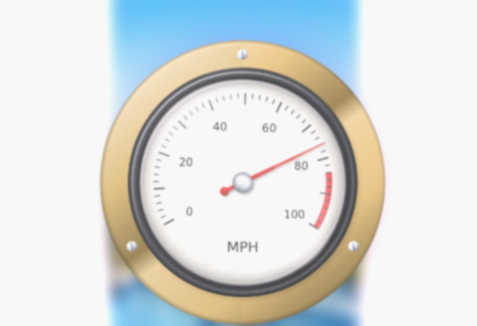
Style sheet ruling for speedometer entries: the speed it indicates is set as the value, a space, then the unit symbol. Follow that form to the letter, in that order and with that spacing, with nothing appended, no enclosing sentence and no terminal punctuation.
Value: 76 mph
